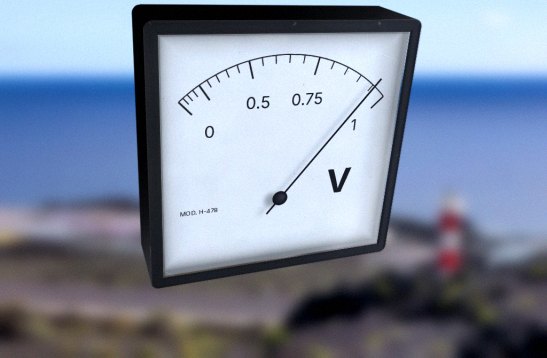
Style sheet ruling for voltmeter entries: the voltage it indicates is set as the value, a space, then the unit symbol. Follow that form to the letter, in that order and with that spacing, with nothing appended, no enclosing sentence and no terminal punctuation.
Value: 0.95 V
